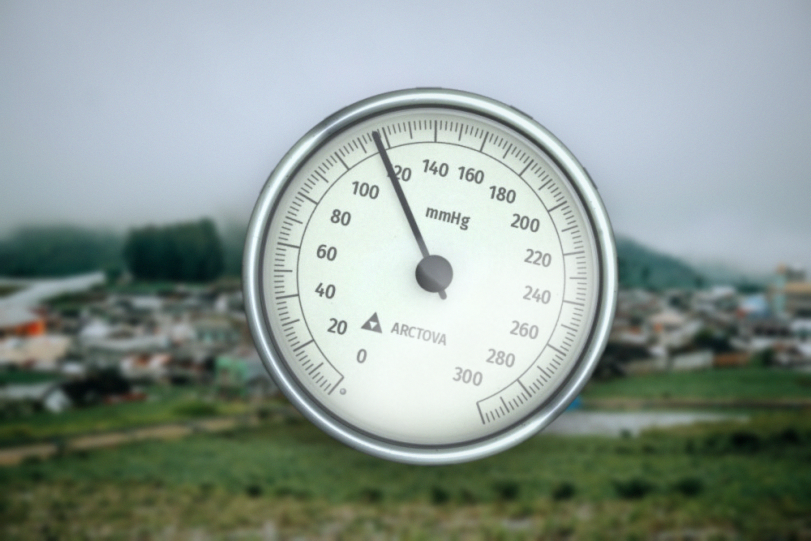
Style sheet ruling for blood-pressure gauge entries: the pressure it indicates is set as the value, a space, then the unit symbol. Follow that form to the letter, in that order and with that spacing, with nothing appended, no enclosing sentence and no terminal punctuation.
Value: 116 mmHg
